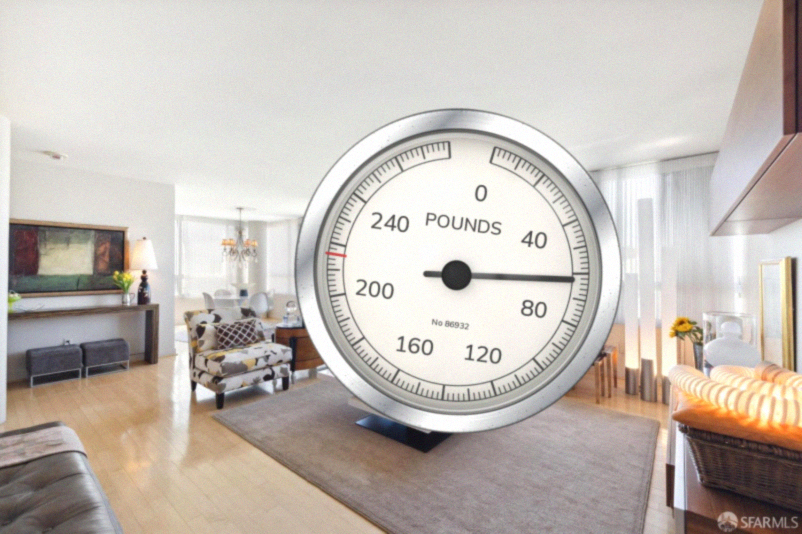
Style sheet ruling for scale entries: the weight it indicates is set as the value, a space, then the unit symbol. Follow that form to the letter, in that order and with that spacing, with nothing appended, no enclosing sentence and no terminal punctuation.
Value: 62 lb
